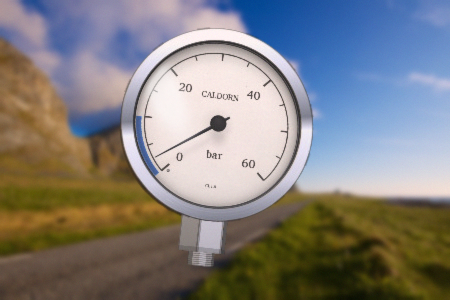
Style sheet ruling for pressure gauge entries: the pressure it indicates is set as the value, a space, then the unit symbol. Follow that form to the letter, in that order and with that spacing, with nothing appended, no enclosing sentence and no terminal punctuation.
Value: 2.5 bar
